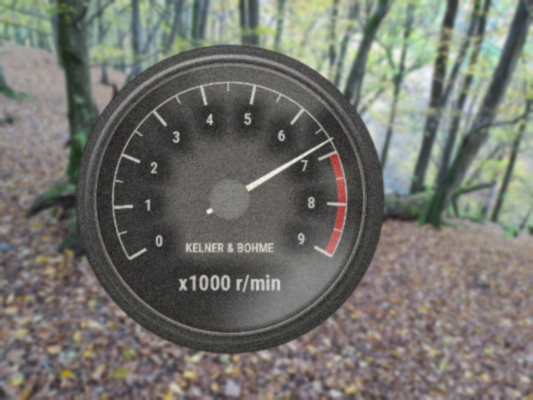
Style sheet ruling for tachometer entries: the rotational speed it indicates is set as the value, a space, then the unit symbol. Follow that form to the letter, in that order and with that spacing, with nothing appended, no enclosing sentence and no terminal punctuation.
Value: 6750 rpm
